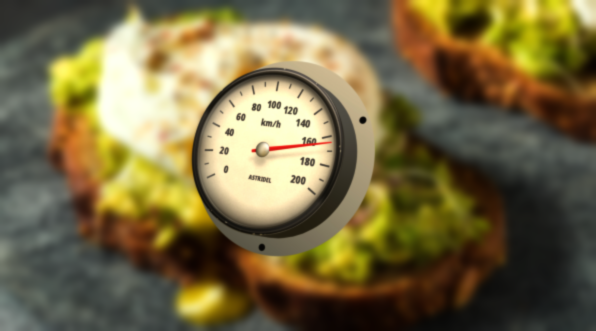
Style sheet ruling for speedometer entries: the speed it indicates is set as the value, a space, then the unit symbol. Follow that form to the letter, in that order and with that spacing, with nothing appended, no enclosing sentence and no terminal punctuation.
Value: 165 km/h
